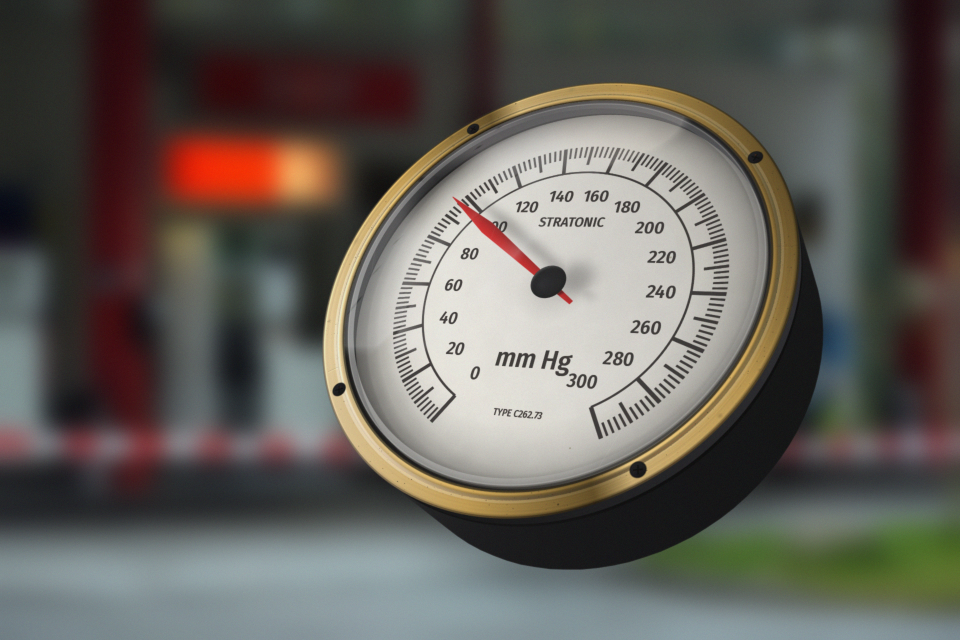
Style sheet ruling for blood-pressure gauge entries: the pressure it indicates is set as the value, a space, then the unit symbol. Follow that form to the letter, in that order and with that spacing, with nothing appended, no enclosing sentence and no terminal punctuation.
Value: 96 mmHg
